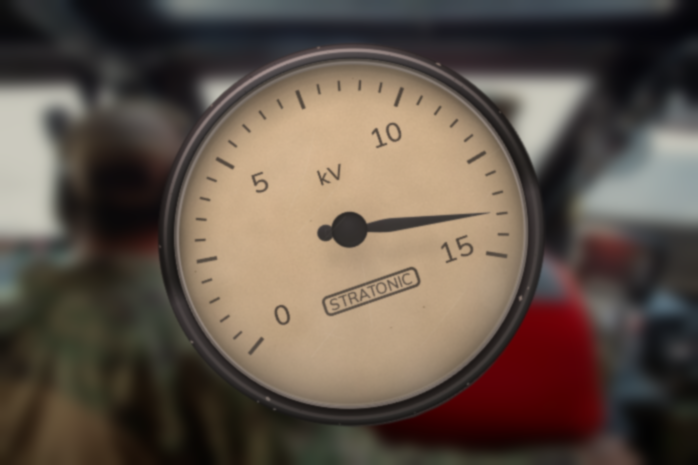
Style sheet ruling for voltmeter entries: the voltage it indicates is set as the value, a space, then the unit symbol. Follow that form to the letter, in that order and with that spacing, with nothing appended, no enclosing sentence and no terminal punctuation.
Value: 14 kV
